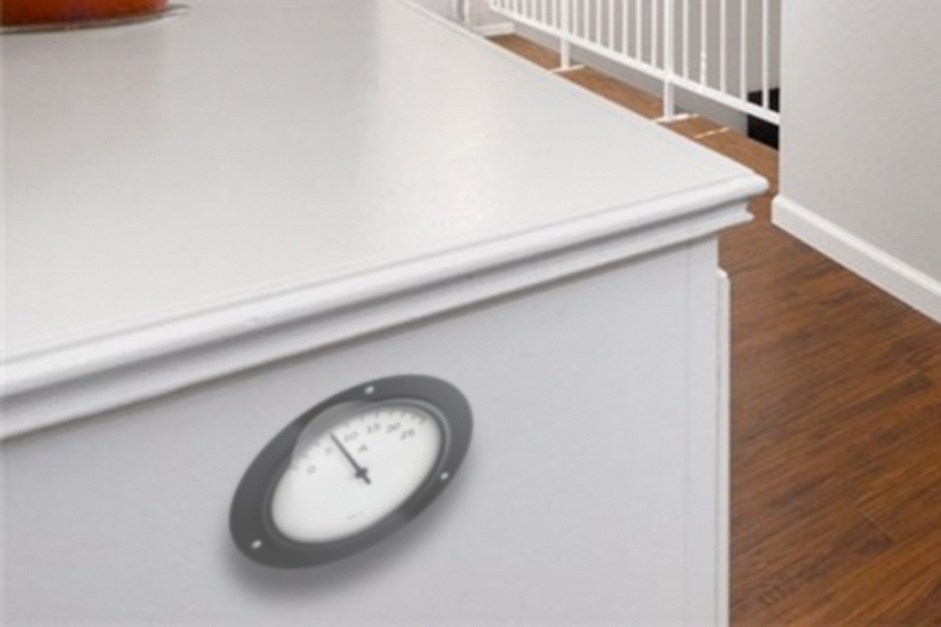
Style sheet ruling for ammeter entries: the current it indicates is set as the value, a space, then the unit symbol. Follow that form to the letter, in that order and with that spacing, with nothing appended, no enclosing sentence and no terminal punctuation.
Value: 7.5 A
